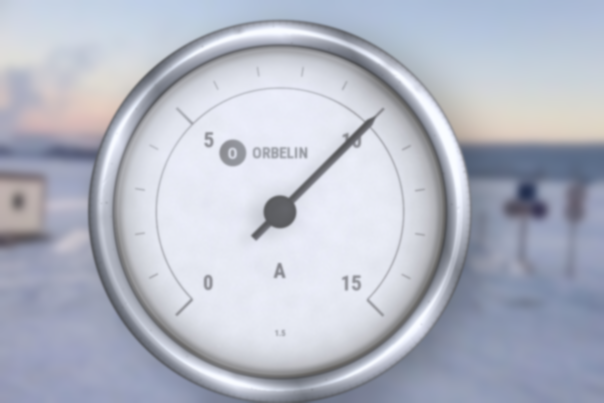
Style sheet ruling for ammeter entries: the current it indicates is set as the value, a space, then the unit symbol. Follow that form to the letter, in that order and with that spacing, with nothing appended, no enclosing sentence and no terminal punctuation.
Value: 10 A
